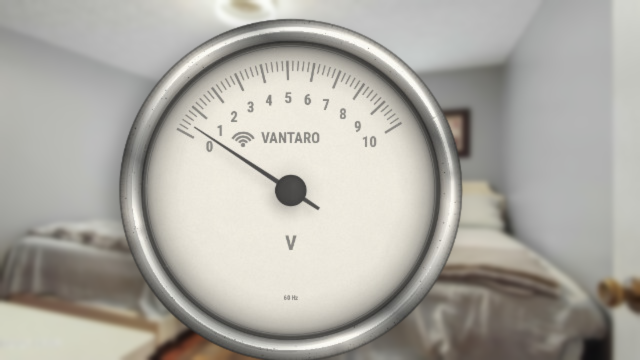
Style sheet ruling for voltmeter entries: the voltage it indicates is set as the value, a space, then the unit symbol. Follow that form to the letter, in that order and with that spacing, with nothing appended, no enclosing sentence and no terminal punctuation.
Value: 0.4 V
